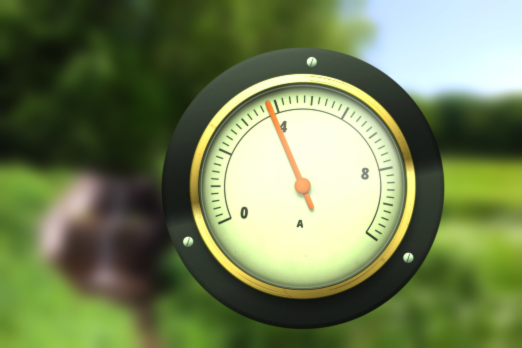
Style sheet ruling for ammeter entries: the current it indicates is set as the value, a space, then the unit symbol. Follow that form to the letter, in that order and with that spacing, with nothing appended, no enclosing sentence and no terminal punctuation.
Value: 3.8 A
